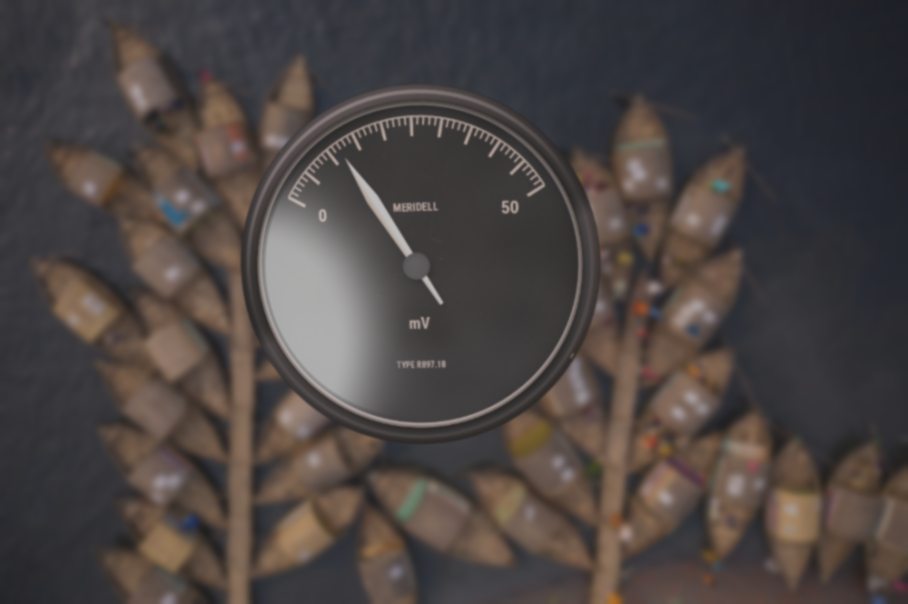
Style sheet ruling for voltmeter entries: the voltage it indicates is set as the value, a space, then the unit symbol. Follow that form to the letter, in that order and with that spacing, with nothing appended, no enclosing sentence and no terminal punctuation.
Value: 12 mV
